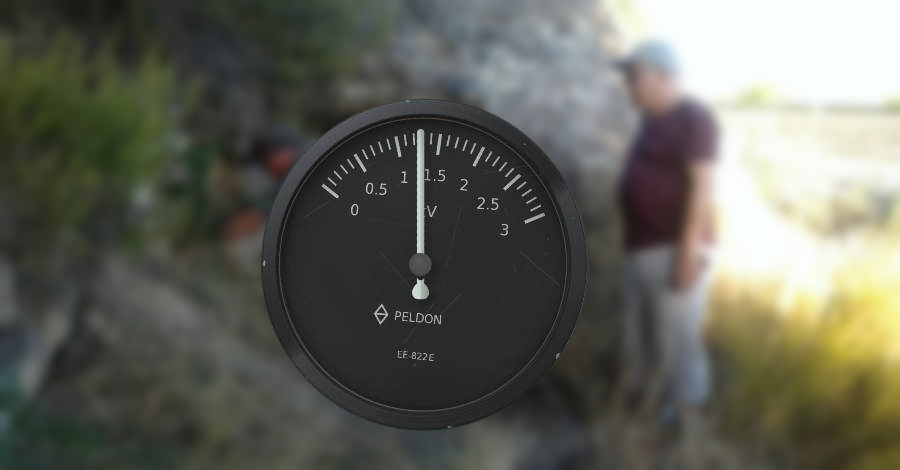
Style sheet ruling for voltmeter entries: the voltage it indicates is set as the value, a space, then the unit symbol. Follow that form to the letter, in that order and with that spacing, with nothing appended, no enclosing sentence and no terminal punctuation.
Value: 1.3 kV
